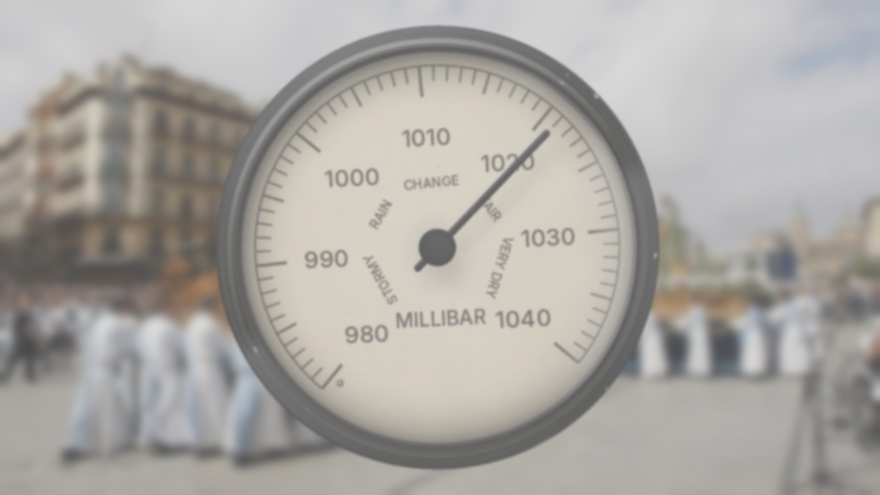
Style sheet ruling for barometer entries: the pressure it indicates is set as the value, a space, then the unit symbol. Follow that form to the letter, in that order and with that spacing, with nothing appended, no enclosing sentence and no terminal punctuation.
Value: 1021 mbar
